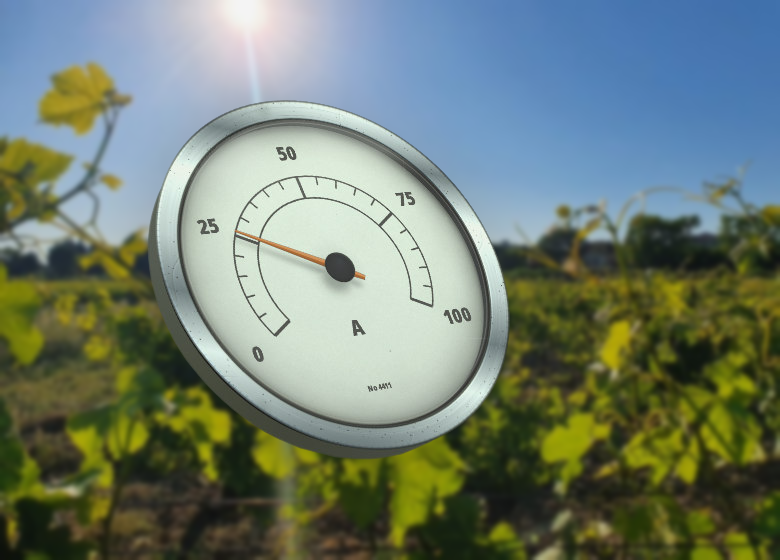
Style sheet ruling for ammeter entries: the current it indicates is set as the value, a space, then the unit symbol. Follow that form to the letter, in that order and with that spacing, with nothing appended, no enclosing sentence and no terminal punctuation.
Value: 25 A
